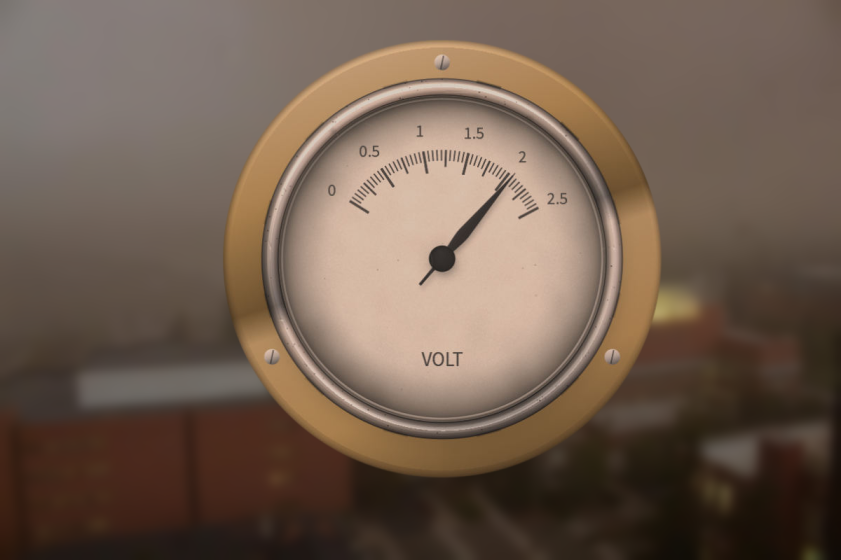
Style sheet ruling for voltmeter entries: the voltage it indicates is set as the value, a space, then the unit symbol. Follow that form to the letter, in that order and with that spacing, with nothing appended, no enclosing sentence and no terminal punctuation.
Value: 2.05 V
